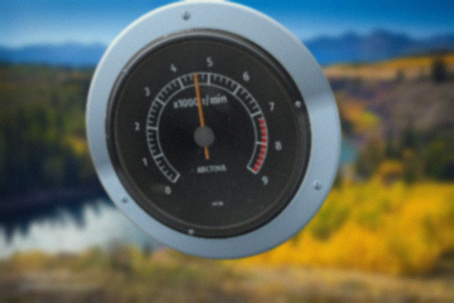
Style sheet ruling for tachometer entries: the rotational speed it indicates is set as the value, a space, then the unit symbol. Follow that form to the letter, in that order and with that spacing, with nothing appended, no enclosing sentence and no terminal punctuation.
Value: 4600 rpm
